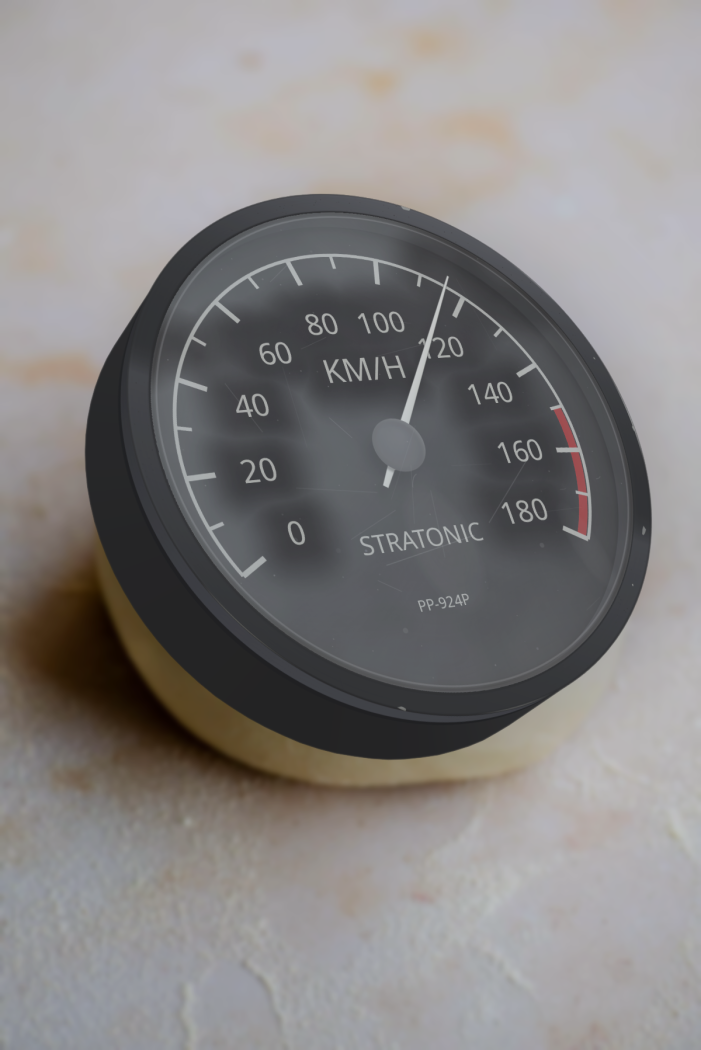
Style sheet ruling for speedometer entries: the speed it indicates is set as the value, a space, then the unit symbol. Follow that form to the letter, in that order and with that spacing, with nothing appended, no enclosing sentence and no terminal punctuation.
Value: 115 km/h
